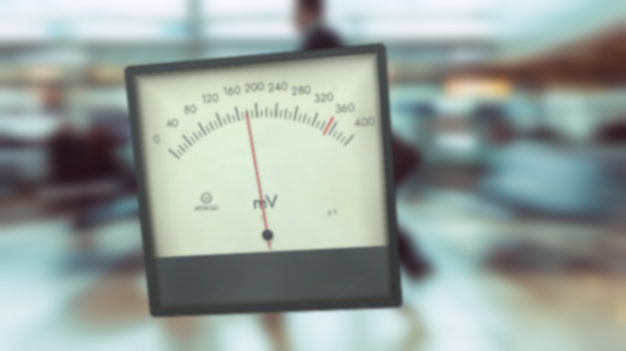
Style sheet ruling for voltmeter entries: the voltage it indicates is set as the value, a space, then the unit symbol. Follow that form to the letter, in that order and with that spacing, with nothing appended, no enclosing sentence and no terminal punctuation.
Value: 180 mV
